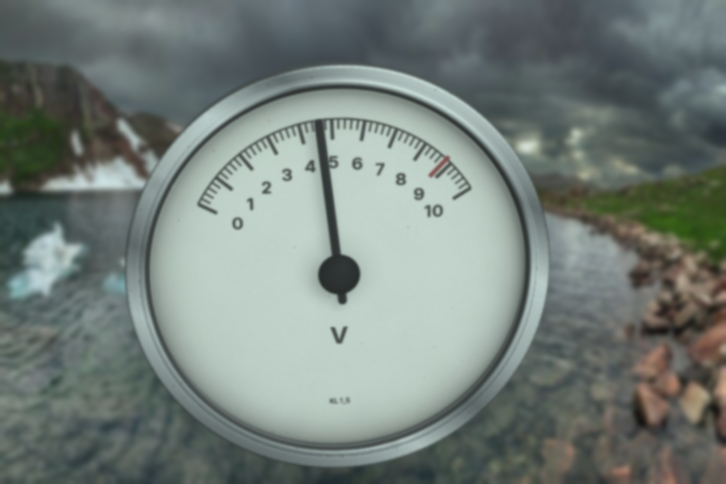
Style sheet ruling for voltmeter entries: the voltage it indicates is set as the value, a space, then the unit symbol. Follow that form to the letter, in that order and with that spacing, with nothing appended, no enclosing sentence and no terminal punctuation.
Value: 4.6 V
